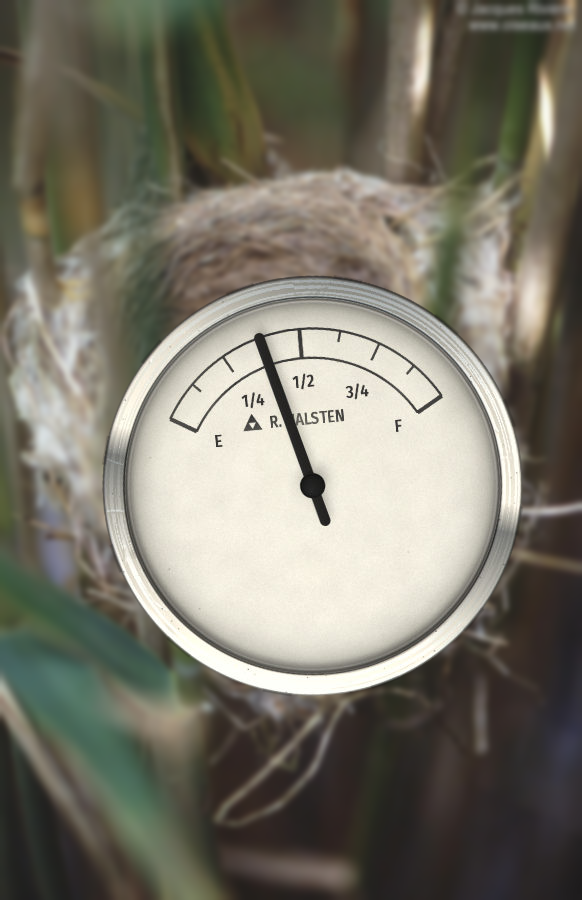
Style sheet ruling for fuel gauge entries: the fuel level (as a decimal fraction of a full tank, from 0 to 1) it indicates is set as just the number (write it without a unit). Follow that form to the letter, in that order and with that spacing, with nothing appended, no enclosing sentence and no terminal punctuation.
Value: 0.375
